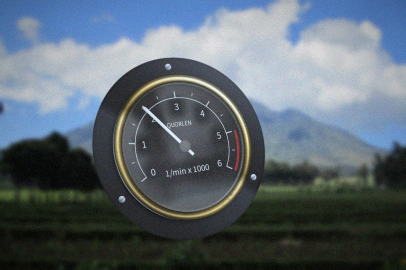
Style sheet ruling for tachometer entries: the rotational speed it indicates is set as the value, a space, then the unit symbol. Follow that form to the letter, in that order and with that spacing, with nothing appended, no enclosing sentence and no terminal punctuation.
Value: 2000 rpm
